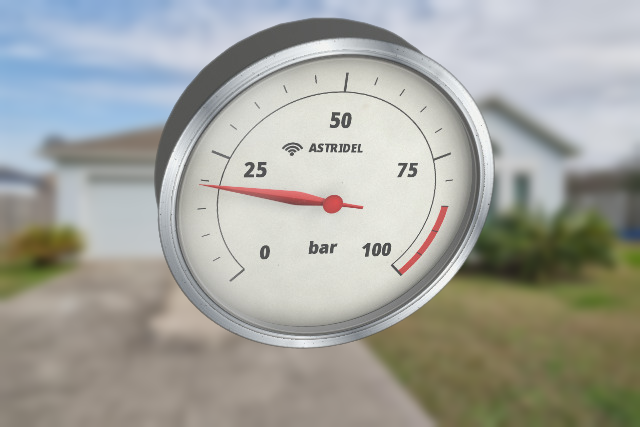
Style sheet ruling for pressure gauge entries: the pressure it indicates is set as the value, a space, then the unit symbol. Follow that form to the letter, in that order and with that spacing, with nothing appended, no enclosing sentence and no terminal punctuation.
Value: 20 bar
